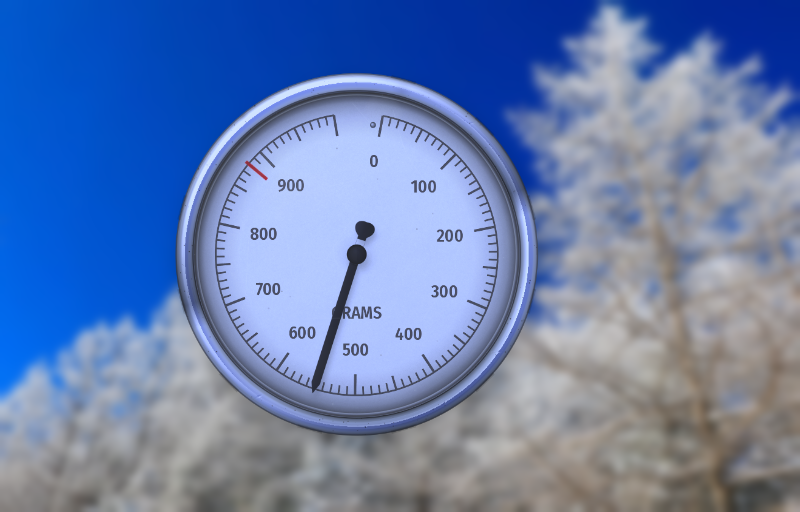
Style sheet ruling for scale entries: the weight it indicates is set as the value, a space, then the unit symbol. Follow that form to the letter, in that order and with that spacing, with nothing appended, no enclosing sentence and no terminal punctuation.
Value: 550 g
